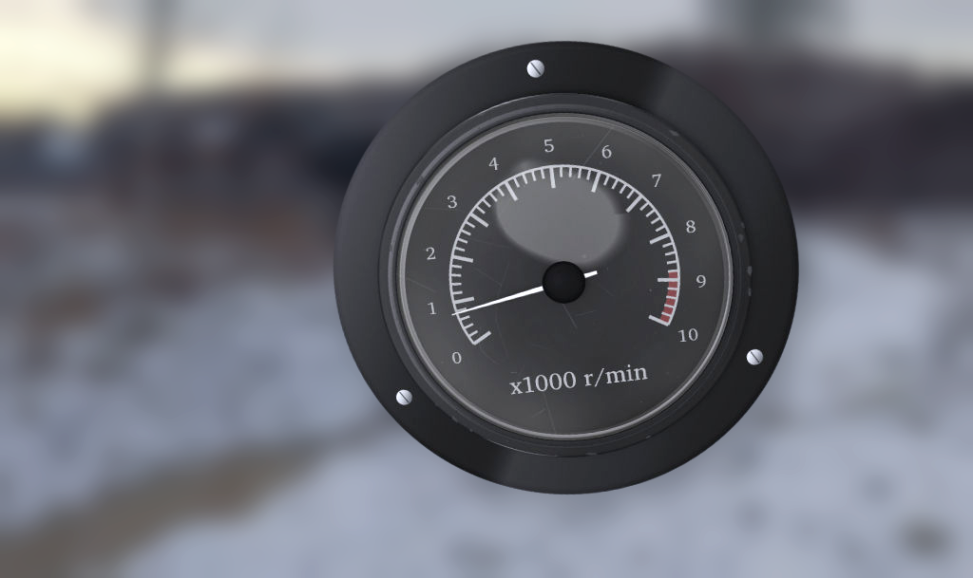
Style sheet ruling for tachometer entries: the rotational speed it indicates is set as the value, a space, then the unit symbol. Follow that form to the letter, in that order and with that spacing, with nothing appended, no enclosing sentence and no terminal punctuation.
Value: 800 rpm
